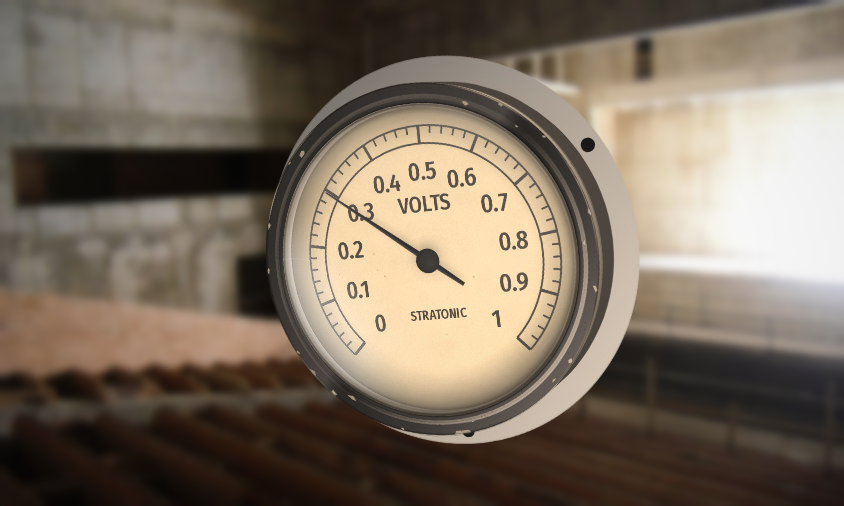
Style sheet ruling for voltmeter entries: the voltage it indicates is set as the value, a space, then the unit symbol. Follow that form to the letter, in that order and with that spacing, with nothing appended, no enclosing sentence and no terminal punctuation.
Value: 0.3 V
